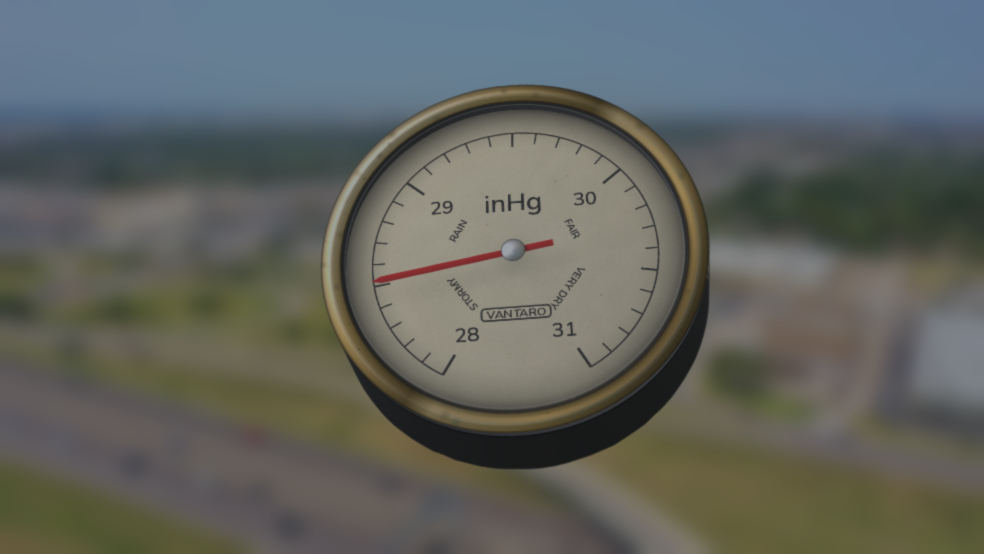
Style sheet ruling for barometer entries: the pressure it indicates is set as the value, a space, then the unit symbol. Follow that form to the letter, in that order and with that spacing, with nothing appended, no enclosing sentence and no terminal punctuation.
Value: 28.5 inHg
